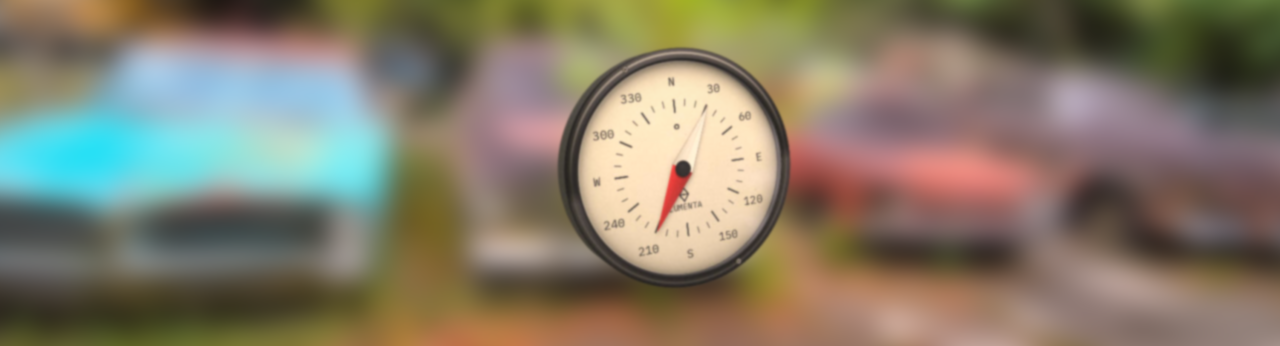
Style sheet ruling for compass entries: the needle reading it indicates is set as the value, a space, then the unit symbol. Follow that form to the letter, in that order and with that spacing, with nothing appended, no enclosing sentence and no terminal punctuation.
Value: 210 °
